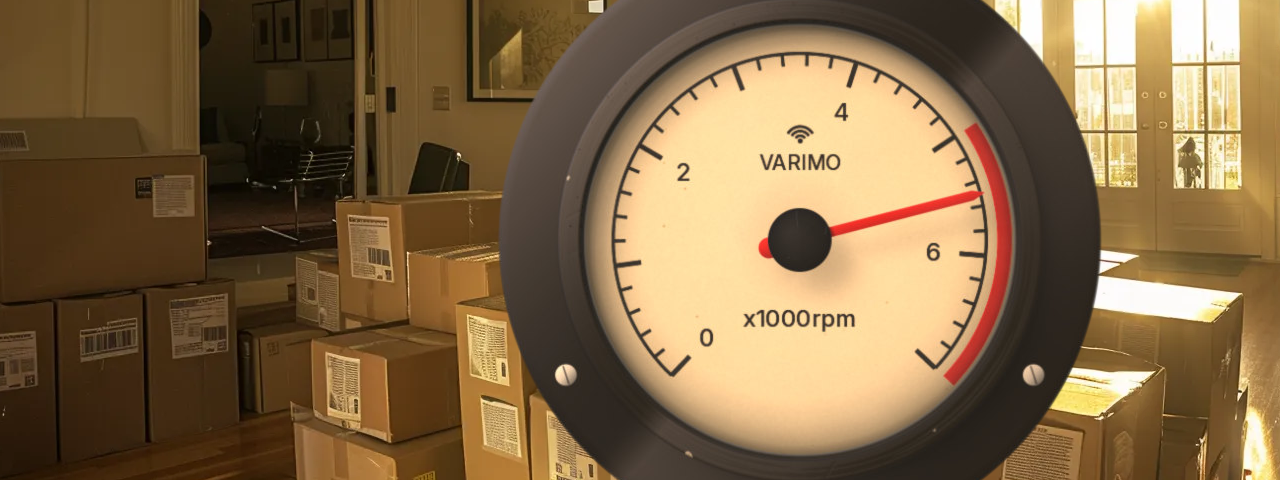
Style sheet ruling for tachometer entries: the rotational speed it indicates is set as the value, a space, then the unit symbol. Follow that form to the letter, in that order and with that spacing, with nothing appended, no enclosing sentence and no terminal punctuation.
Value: 5500 rpm
